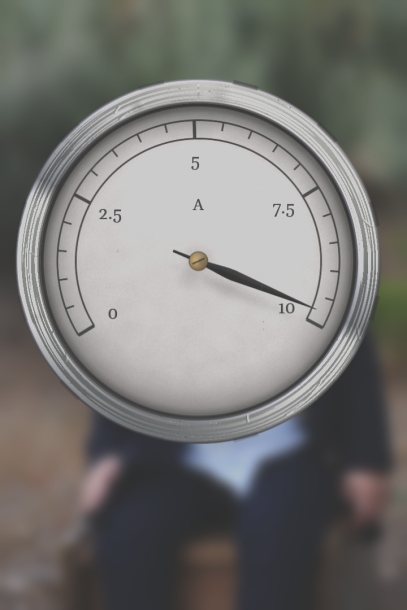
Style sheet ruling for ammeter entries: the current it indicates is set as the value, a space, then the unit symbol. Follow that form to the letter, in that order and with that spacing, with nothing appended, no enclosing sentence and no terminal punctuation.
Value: 9.75 A
